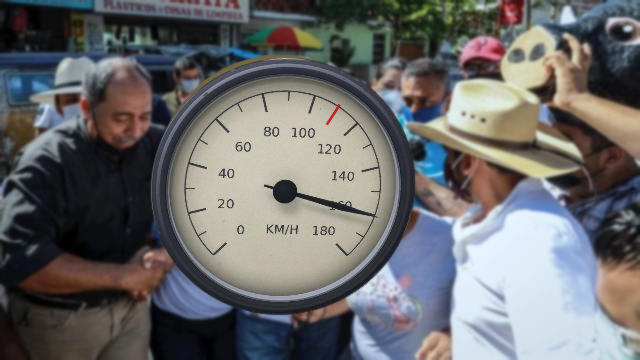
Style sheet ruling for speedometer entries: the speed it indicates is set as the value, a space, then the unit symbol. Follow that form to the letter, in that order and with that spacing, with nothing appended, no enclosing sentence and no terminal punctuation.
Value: 160 km/h
